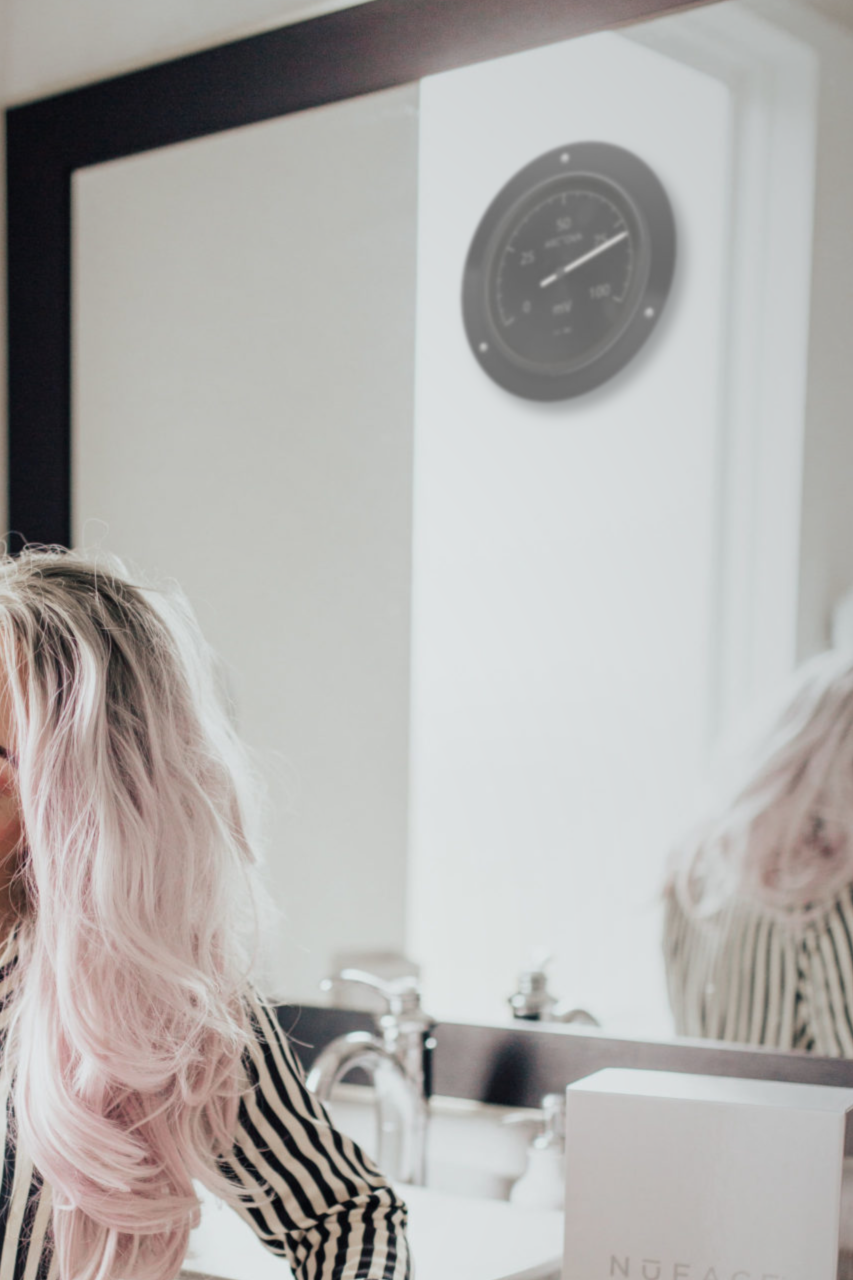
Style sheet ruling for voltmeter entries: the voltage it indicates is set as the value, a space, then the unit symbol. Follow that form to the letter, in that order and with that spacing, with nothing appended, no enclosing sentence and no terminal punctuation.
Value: 80 mV
